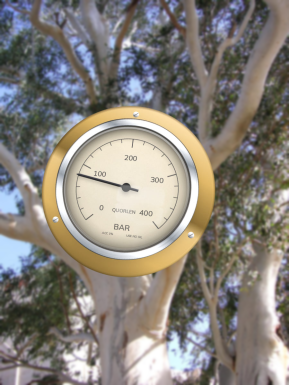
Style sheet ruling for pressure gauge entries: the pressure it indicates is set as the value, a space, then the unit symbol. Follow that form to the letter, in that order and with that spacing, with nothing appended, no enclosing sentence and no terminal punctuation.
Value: 80 bar
